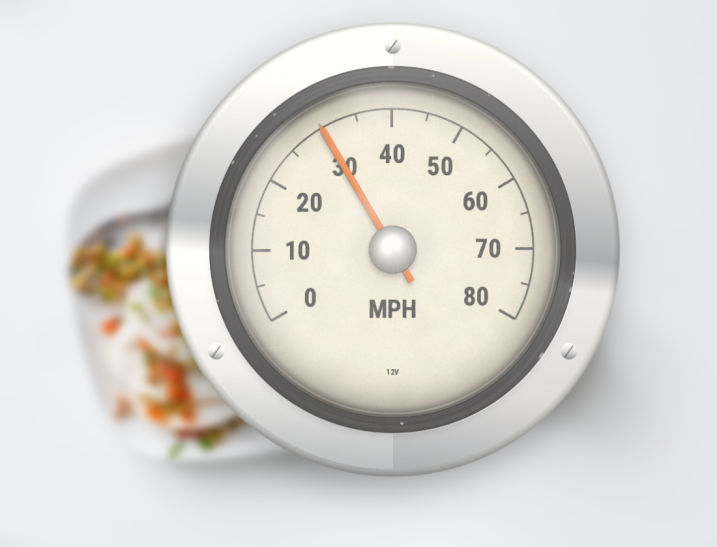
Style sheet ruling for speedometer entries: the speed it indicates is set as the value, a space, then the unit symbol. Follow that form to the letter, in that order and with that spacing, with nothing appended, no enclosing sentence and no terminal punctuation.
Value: 30 mph
